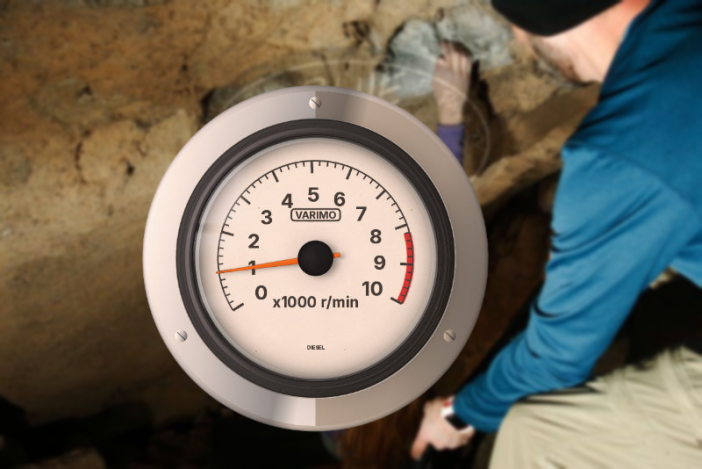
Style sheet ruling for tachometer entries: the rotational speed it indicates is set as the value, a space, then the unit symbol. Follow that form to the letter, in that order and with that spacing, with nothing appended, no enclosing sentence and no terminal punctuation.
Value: 1000 rpm
